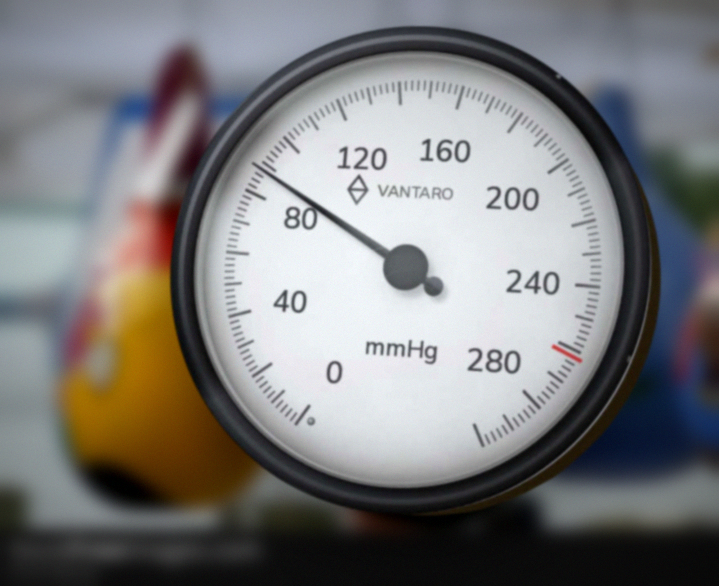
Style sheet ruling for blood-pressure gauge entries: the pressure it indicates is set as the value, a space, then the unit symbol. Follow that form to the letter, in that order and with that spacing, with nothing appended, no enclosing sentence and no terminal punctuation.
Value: 88 mmHg
